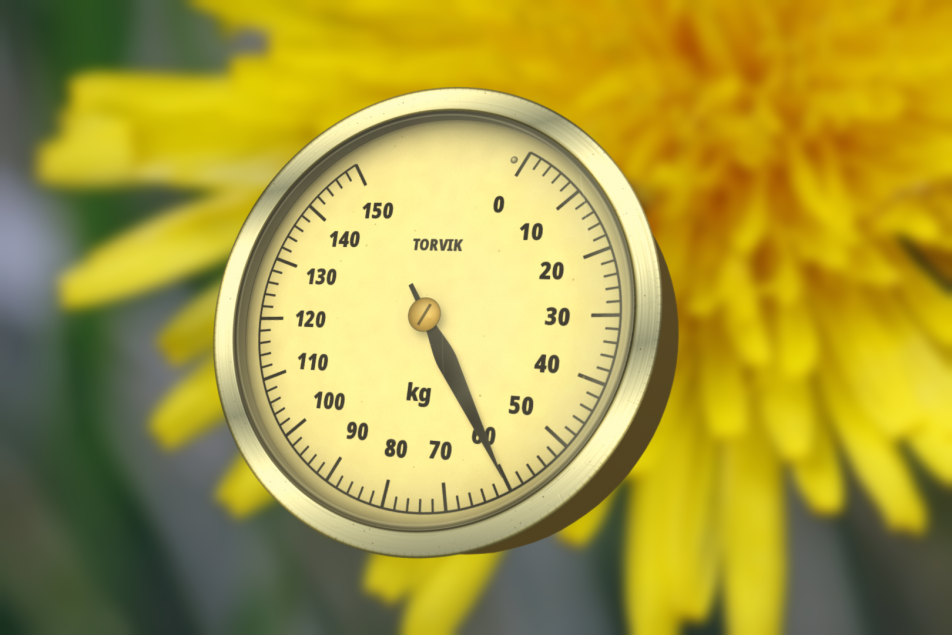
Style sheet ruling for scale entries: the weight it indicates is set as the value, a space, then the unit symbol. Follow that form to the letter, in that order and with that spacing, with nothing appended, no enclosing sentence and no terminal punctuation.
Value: 60 kg
